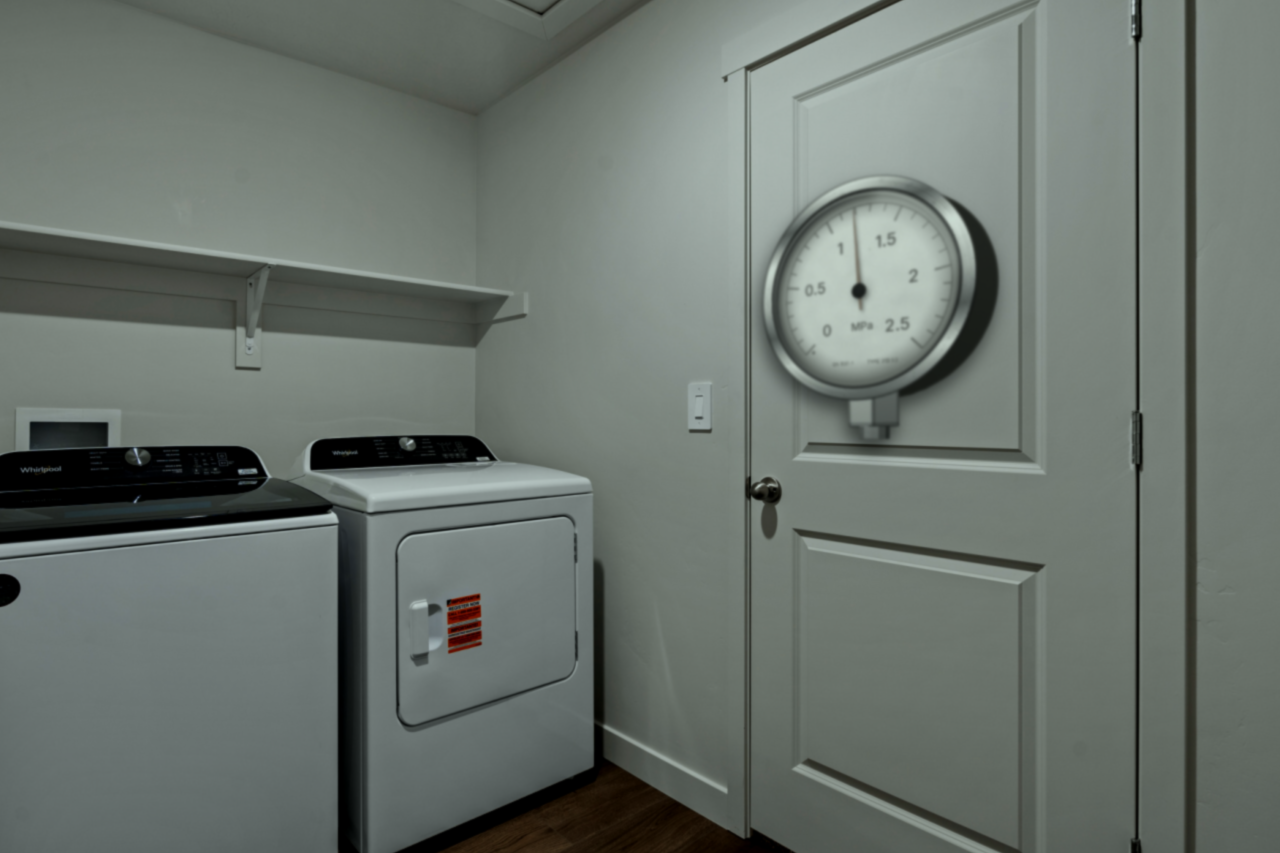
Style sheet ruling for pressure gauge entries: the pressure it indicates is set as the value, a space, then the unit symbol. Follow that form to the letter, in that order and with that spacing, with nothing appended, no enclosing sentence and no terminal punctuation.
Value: 1.2 MPa
